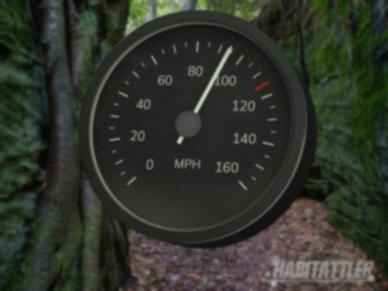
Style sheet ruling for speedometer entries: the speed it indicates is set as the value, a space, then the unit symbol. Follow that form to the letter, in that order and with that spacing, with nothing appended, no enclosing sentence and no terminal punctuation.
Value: 95 mph
